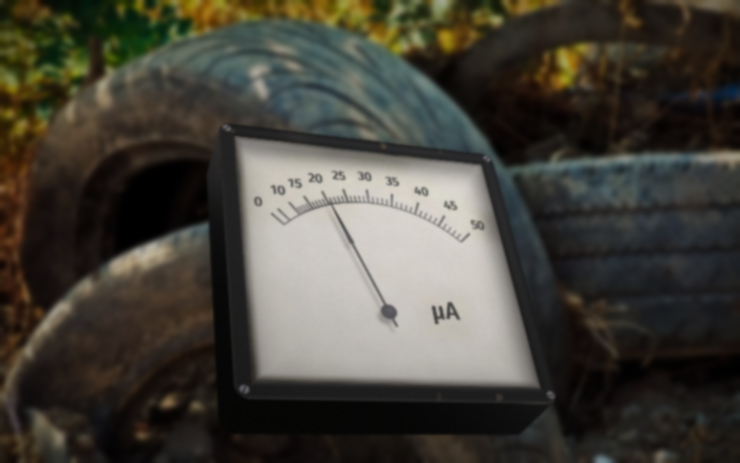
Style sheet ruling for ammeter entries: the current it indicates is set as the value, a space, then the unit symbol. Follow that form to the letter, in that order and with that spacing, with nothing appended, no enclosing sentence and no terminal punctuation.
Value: 20 µA
